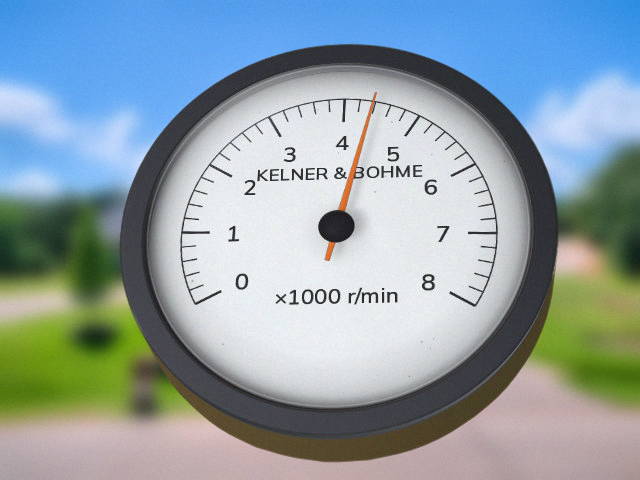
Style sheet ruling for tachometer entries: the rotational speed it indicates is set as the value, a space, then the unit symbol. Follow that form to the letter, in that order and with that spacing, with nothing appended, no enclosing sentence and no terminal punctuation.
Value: 4400 rpm
